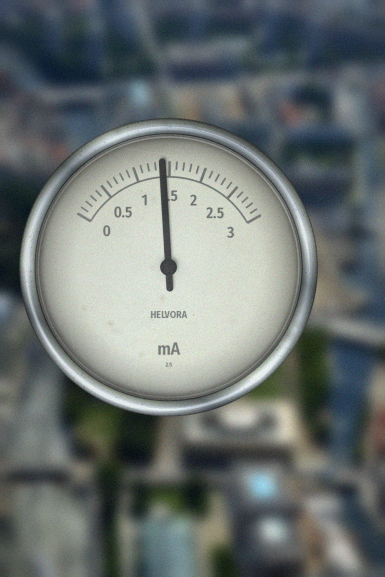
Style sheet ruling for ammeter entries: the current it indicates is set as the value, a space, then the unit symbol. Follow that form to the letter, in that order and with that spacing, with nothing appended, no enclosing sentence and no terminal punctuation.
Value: 1.4 mA
